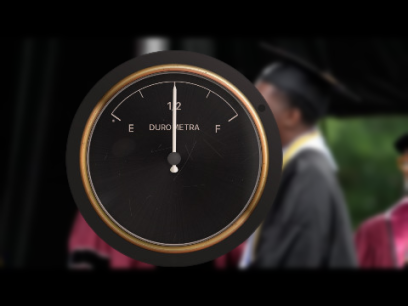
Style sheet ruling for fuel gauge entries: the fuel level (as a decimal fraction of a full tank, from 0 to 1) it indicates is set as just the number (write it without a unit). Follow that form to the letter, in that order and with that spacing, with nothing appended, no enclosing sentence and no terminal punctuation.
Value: 0.5
